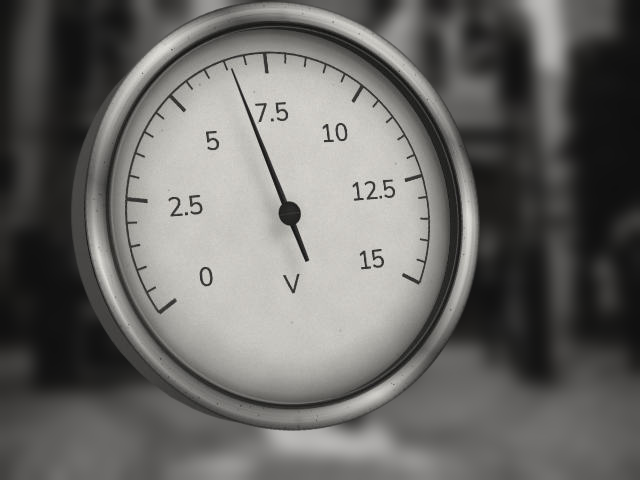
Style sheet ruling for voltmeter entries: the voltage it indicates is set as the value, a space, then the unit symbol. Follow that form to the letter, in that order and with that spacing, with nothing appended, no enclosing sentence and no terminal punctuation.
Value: 6.5 V
